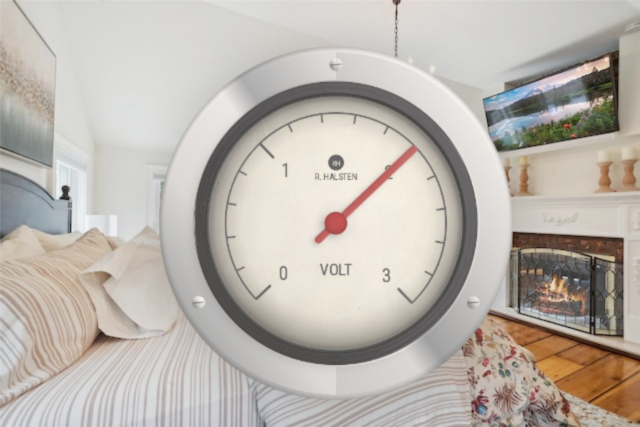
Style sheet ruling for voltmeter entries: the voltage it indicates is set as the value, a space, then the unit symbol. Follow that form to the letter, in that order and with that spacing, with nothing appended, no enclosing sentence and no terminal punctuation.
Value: 2 V
